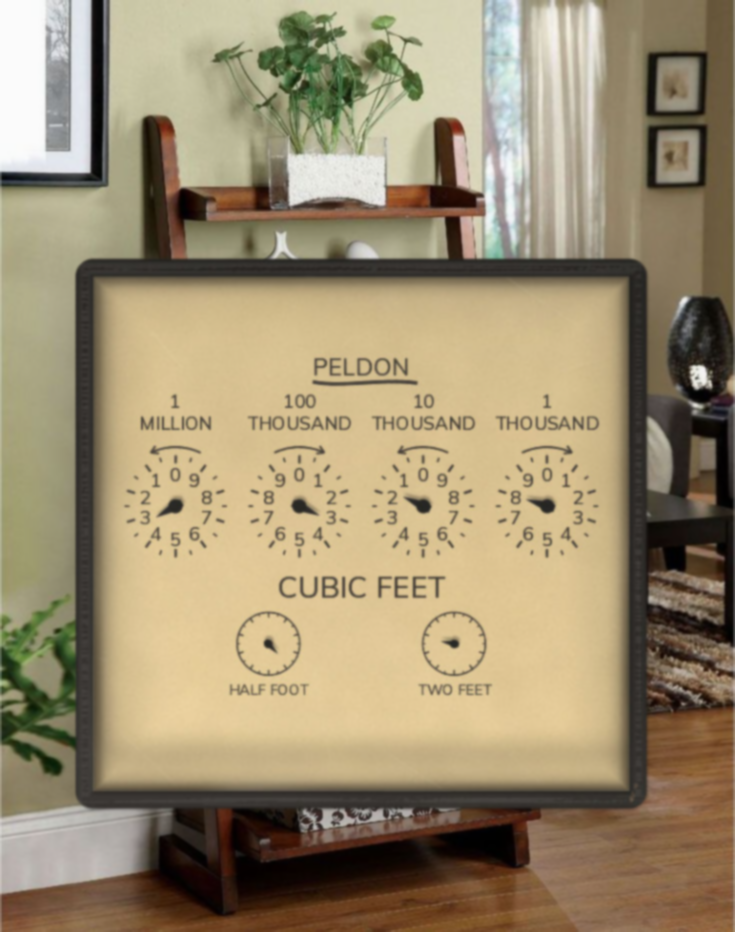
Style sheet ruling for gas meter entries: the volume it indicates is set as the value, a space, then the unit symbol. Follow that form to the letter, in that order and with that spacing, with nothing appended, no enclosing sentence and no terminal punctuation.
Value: 331800 ft³
